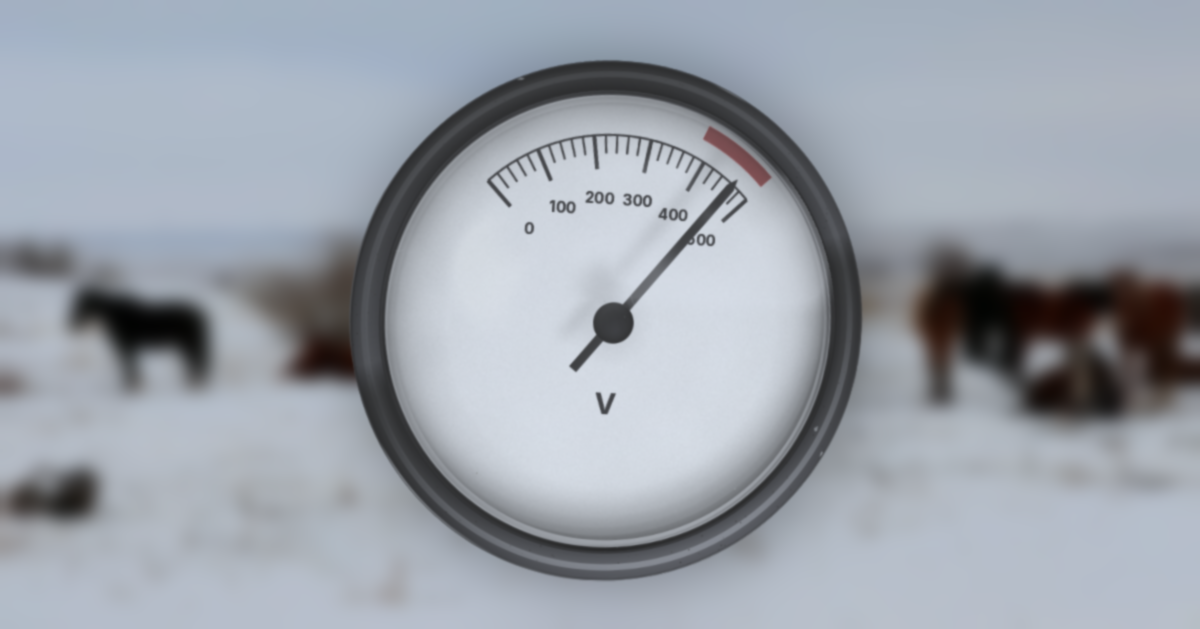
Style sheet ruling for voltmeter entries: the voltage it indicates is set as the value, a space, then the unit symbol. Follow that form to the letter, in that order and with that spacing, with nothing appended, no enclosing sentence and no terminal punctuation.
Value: 460 V
